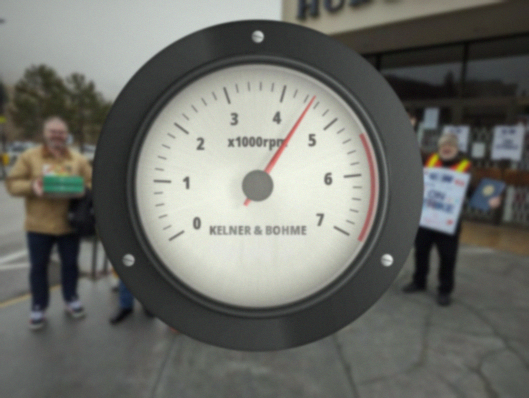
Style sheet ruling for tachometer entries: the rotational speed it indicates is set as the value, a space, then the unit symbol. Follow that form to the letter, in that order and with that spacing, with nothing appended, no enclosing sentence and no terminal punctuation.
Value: 4500 rpm
